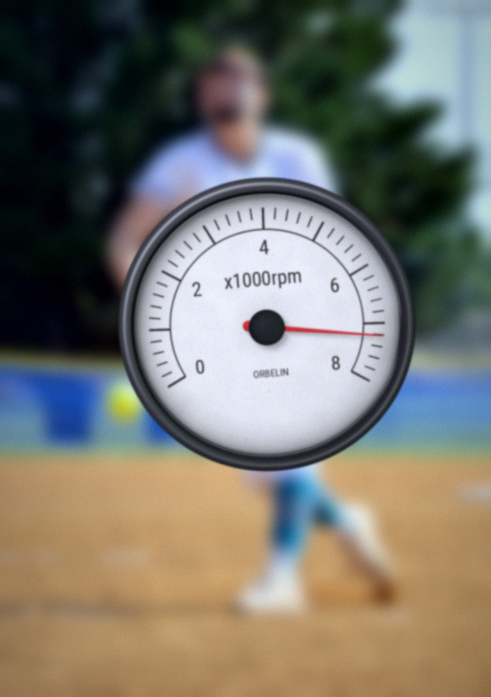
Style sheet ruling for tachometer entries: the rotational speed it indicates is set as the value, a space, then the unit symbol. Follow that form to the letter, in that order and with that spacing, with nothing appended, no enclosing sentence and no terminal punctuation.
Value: 7200 rpm
